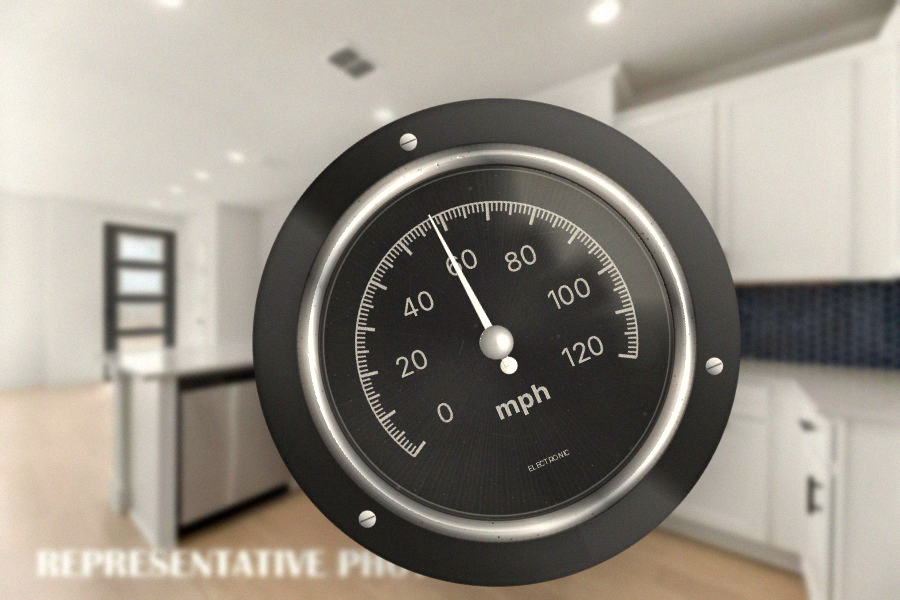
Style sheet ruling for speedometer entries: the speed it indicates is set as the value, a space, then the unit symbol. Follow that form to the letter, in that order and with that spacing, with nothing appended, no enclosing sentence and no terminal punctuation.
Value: 58 mph
